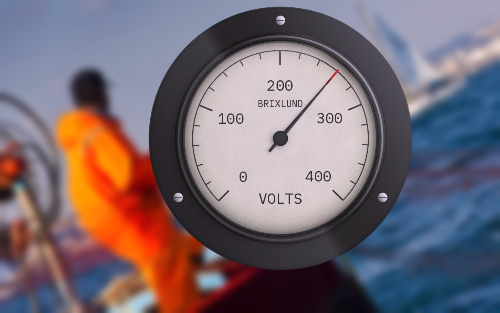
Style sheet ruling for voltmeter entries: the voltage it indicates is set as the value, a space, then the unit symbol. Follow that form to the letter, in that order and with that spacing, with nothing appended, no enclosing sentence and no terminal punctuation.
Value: 260 V
